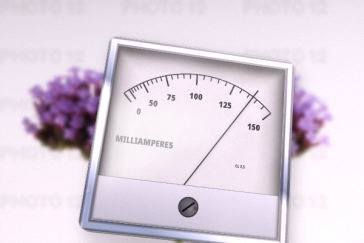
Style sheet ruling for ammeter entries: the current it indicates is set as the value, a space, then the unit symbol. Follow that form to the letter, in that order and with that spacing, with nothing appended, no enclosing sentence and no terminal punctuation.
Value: 137.5 mA
